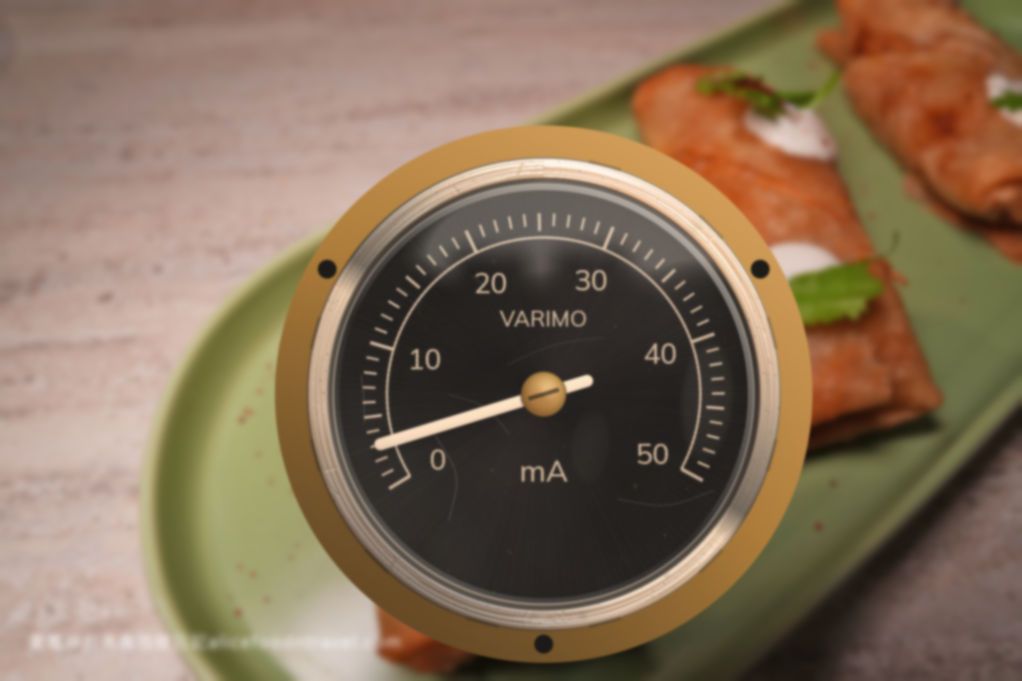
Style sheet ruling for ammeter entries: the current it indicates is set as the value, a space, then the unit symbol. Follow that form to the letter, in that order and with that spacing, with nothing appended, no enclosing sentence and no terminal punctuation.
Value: 3 mA
